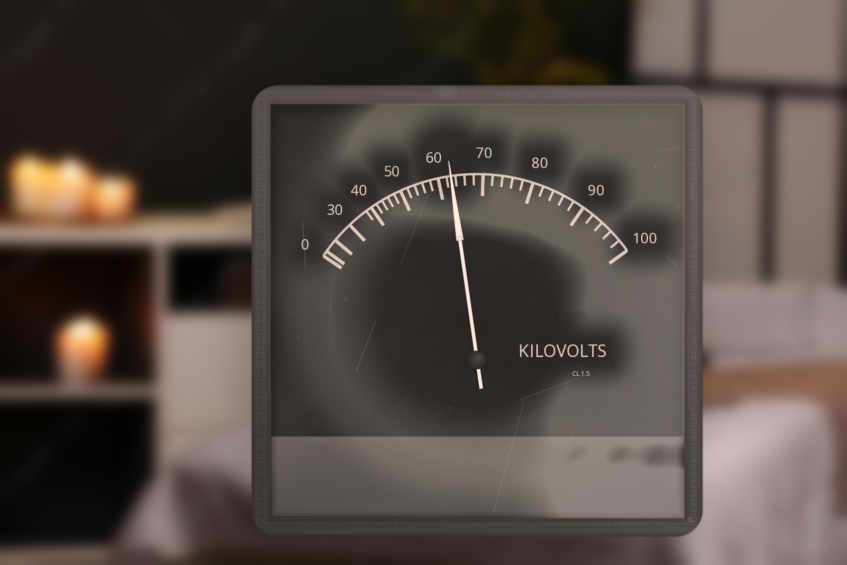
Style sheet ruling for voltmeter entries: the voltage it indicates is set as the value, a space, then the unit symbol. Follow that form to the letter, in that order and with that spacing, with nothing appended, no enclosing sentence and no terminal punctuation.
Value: 63 kV
